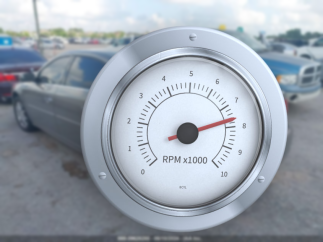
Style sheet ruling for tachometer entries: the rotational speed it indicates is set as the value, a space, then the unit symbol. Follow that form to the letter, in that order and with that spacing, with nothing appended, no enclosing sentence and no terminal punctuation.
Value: 7600 rpm
